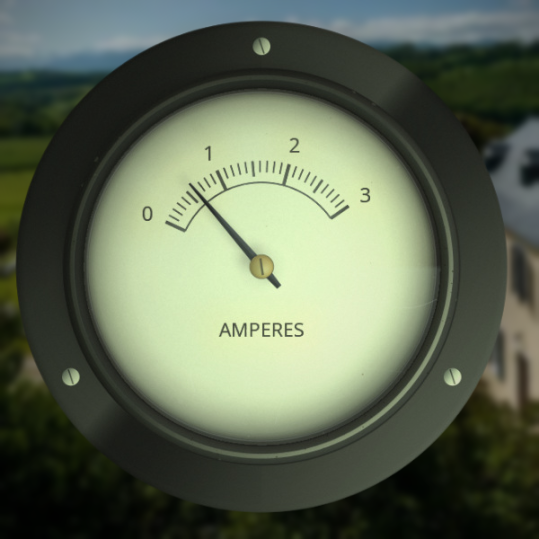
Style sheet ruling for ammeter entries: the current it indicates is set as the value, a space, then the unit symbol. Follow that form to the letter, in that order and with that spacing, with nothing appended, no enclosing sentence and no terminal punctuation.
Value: 0.6 A
